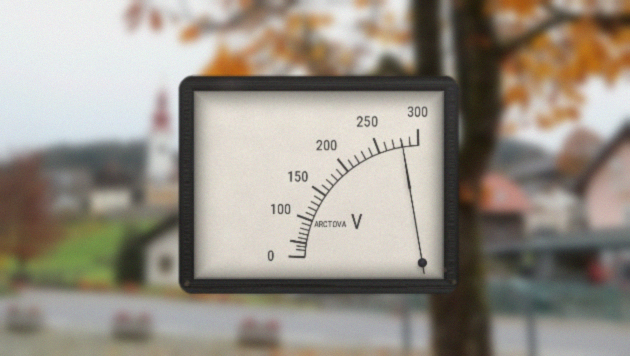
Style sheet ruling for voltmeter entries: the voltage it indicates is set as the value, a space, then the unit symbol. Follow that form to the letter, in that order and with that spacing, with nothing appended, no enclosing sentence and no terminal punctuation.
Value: 280 V
